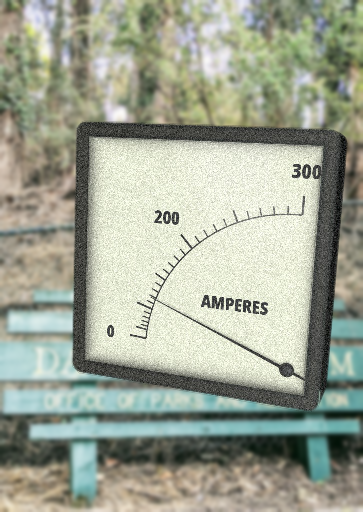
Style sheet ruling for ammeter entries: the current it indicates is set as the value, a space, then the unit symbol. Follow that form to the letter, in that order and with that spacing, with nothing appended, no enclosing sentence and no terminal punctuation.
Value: 120 A
